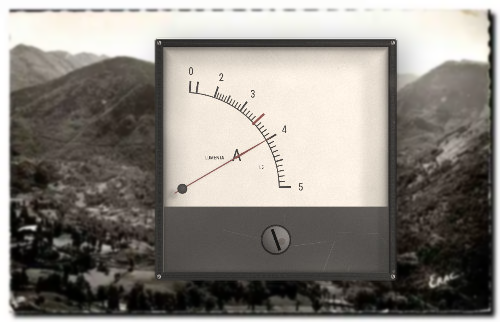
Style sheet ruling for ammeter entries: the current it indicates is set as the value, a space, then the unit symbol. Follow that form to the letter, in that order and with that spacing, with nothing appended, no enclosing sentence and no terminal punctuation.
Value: 4 A
